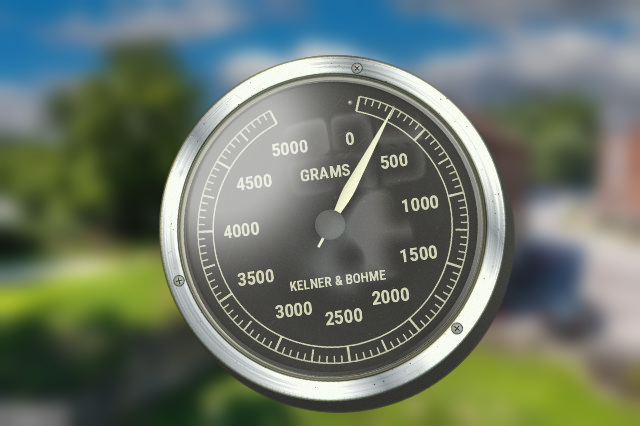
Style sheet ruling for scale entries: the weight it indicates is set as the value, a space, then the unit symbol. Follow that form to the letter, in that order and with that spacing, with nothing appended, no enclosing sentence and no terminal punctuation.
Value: 250 g
